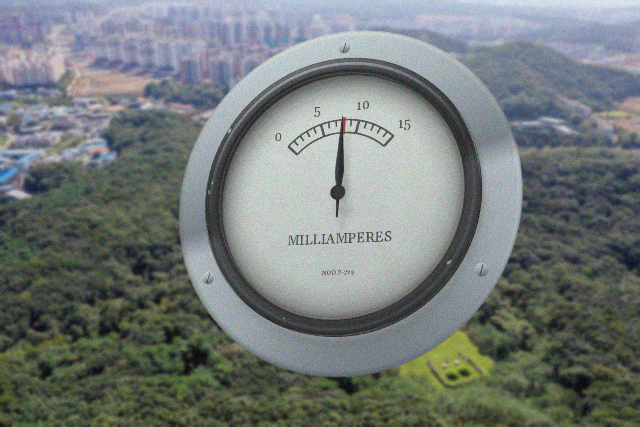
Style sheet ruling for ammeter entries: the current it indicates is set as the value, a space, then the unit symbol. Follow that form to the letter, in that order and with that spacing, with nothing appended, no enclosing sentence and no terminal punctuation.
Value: 8 mA
